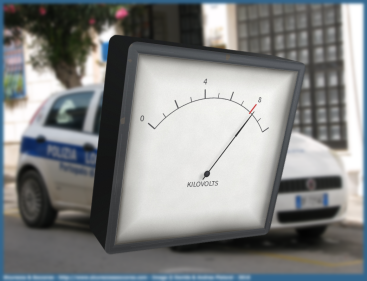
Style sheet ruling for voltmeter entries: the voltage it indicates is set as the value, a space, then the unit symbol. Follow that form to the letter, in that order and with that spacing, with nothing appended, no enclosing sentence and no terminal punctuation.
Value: 8 kV
